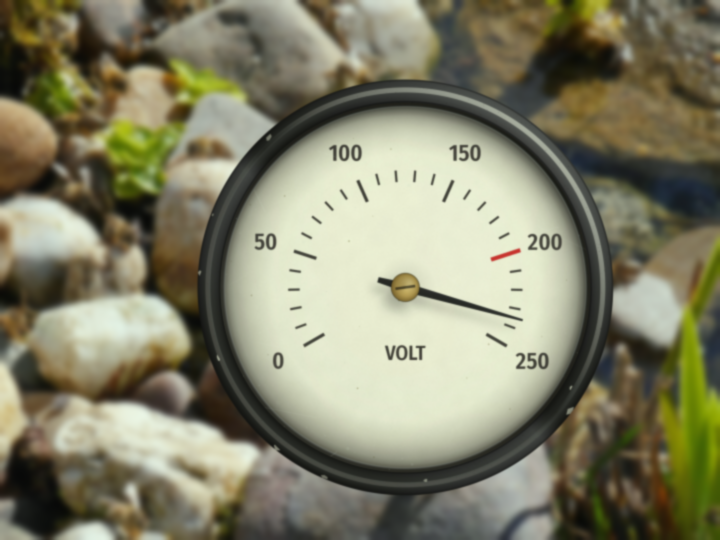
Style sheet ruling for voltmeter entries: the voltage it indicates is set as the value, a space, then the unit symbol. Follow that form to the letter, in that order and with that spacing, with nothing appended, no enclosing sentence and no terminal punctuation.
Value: 235 V
